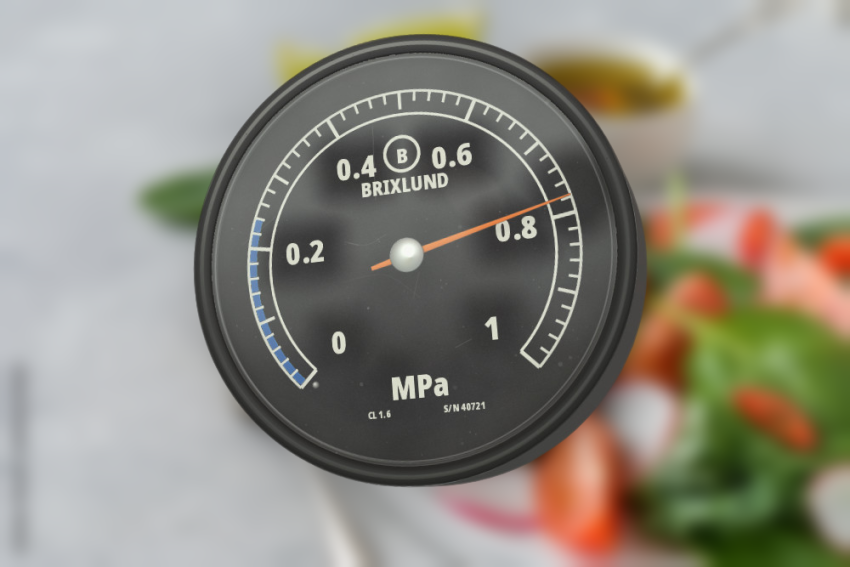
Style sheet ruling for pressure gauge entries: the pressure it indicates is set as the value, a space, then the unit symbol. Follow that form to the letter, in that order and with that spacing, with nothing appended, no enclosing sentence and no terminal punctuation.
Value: 0.78 MPa
